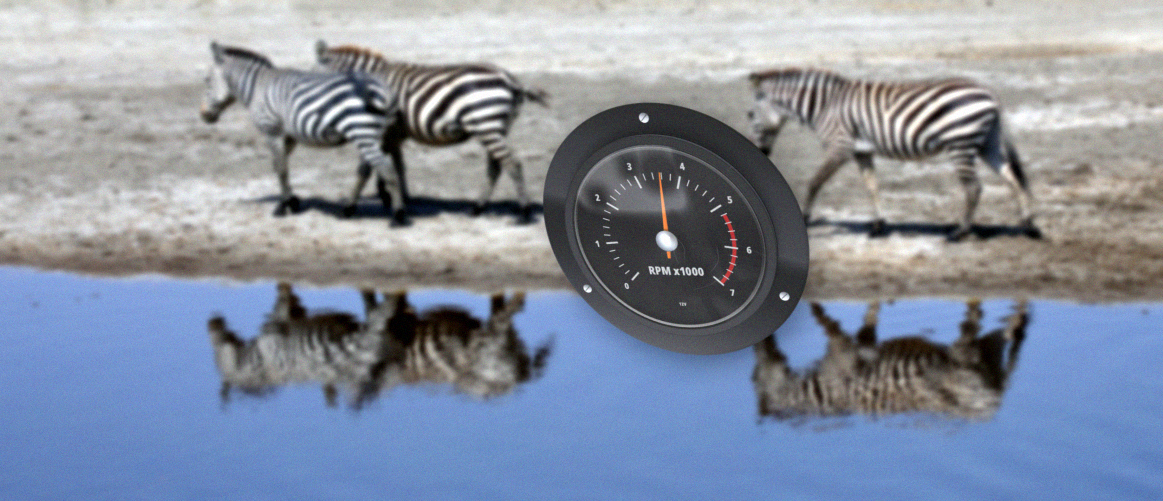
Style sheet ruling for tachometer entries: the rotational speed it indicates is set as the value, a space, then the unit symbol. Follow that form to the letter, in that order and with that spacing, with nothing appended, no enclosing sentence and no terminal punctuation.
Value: 3600 rpm
